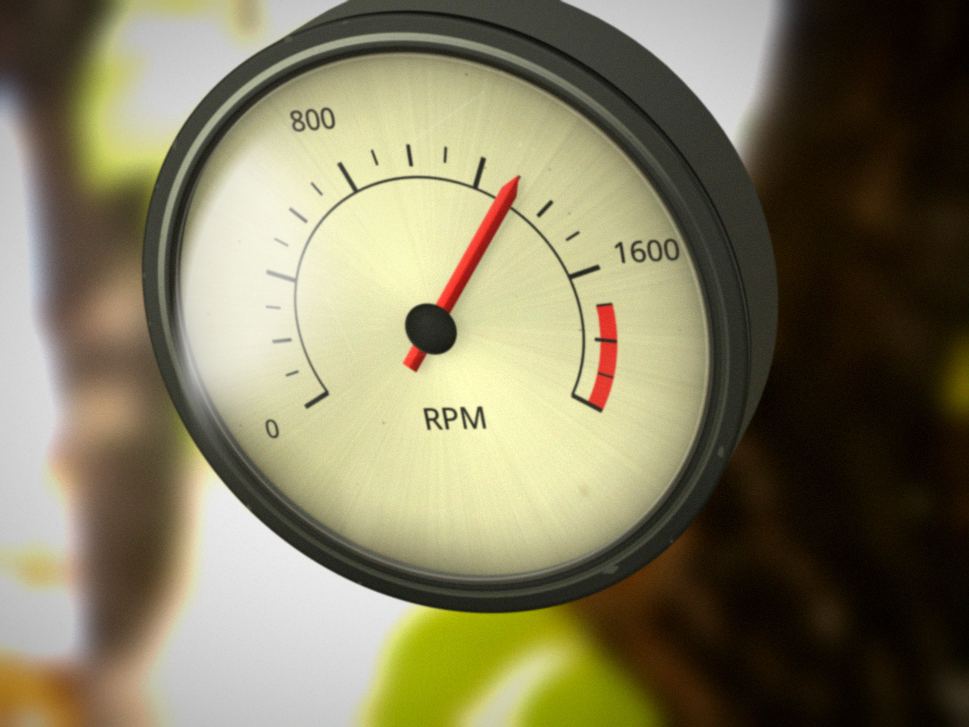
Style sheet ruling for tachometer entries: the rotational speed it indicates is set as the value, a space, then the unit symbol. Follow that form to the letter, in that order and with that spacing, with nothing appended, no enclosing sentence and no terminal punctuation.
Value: 1300 rpm
